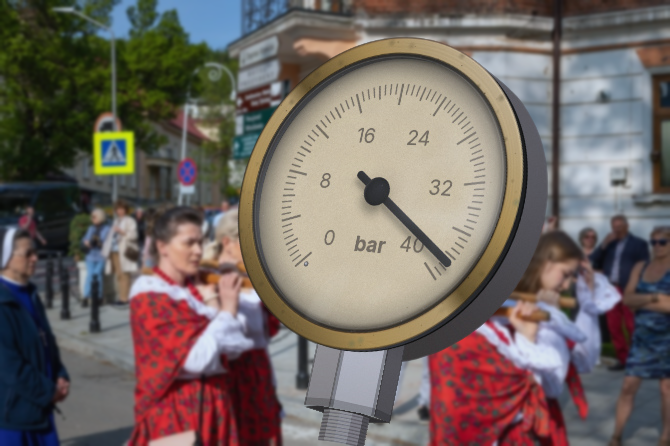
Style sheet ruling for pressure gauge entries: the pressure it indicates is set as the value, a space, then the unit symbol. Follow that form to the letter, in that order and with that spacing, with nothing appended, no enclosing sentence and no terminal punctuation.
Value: 38.5 bar
